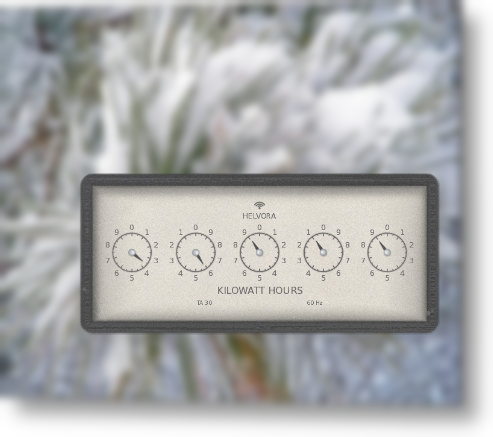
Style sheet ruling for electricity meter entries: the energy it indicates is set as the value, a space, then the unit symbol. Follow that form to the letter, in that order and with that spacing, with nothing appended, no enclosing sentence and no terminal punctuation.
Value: 35909 kWh
